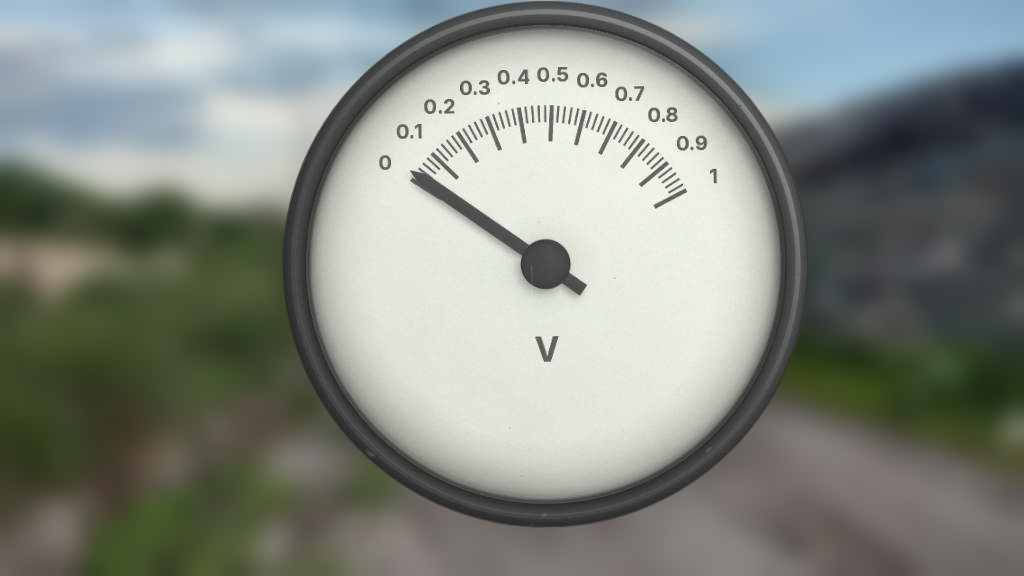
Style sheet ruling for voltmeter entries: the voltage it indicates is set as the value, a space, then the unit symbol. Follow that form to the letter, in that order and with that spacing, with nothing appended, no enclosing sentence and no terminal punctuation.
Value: 0.02 V
